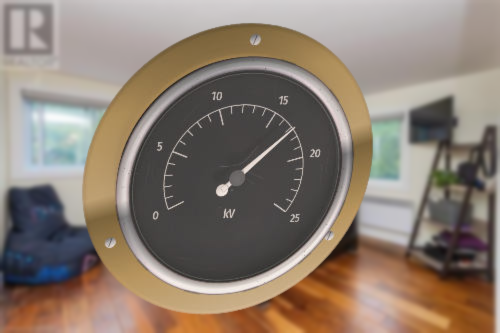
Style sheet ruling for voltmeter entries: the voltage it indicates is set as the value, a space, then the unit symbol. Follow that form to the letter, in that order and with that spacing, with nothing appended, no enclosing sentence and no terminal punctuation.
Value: 17 kV
